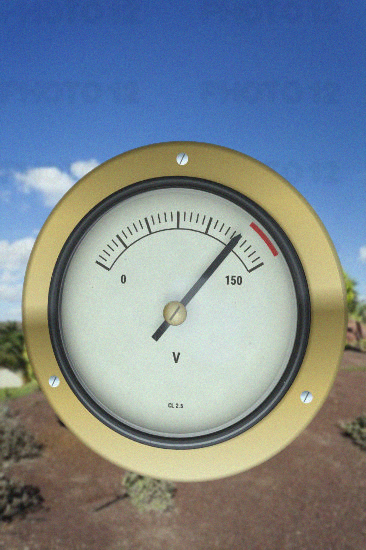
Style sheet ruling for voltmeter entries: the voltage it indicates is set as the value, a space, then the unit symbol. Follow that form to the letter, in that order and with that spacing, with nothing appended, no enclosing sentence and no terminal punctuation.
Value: 125 V
